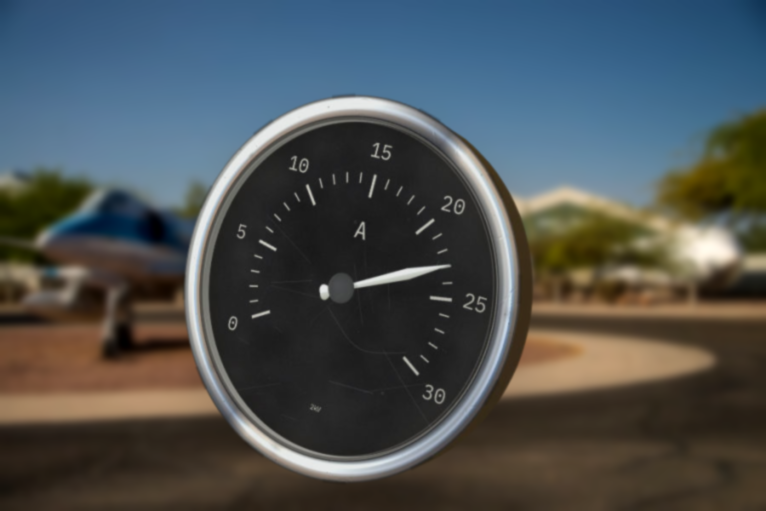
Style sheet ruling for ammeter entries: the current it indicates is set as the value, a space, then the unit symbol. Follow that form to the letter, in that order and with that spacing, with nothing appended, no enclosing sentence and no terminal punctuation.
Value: 23 A
